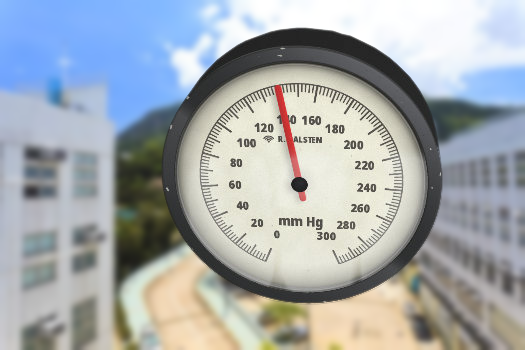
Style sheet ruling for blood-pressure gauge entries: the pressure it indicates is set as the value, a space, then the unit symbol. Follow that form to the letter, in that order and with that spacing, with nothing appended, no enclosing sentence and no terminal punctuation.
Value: 140 mmHg
